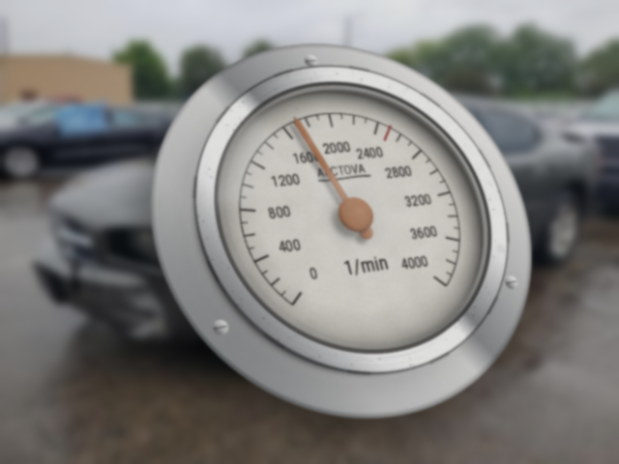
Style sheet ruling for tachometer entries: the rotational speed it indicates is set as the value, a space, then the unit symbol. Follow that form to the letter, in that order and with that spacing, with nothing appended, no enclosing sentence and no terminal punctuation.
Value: 1700 rpm
